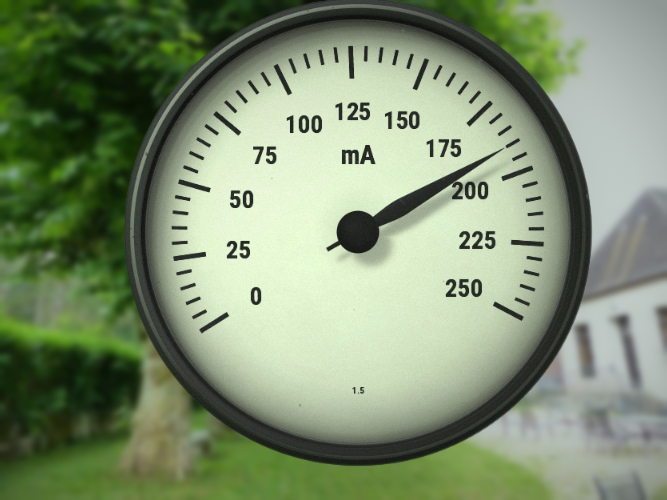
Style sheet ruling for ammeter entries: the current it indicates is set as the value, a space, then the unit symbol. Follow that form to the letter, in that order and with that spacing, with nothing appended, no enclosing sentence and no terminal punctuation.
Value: 190 mA
